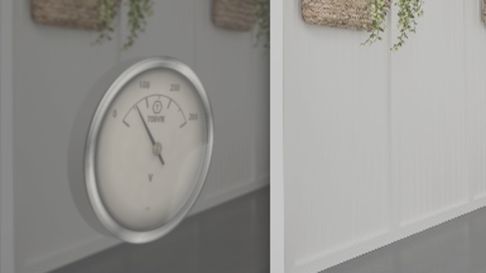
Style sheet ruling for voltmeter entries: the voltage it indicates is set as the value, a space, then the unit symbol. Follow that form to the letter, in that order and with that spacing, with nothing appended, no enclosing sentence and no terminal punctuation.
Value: 50 V
